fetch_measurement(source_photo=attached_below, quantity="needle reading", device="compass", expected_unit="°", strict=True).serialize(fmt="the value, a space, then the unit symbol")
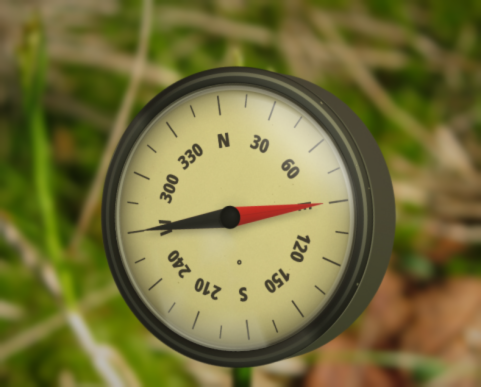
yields 90 °
